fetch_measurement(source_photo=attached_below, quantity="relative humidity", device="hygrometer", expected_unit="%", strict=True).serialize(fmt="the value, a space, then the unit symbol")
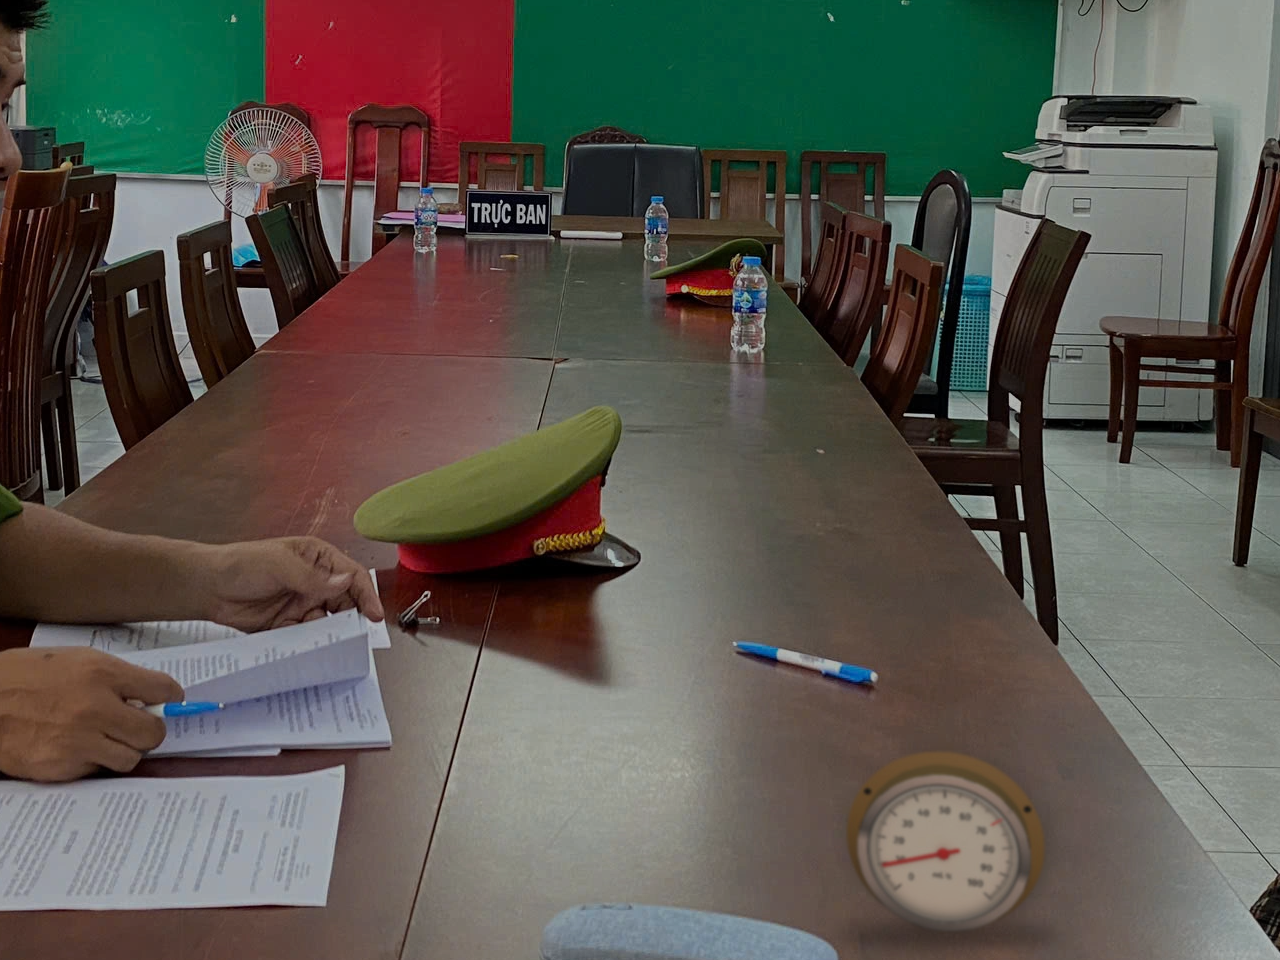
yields 10 %
